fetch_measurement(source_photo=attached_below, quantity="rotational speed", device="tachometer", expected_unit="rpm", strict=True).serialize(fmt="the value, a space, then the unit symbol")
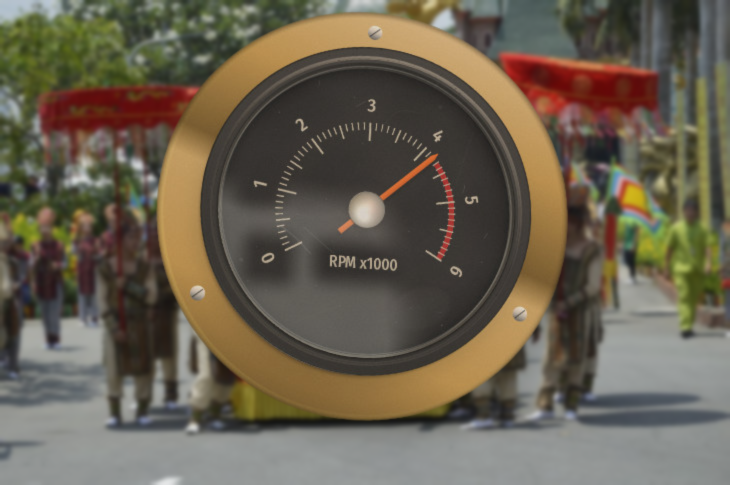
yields 4200 rpm
